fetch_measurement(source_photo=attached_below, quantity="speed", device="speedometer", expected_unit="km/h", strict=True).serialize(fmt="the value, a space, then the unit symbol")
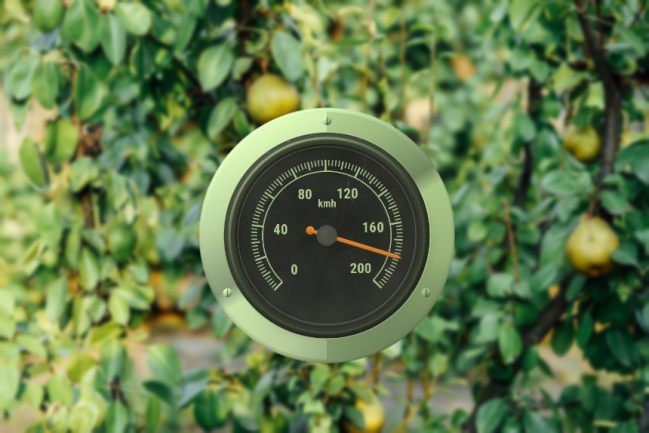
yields 180 km/h
